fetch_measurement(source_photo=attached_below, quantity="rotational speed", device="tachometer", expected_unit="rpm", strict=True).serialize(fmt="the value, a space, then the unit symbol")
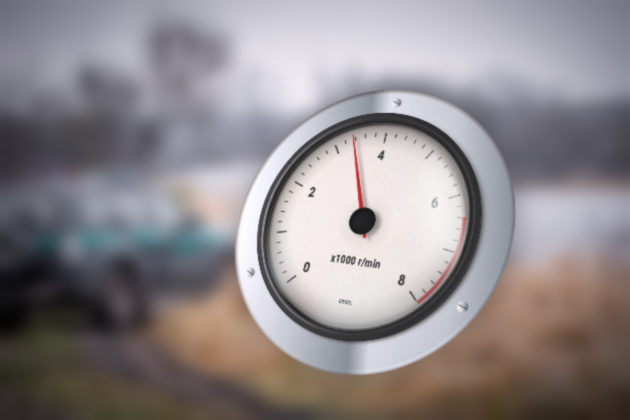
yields 3400 rpm
